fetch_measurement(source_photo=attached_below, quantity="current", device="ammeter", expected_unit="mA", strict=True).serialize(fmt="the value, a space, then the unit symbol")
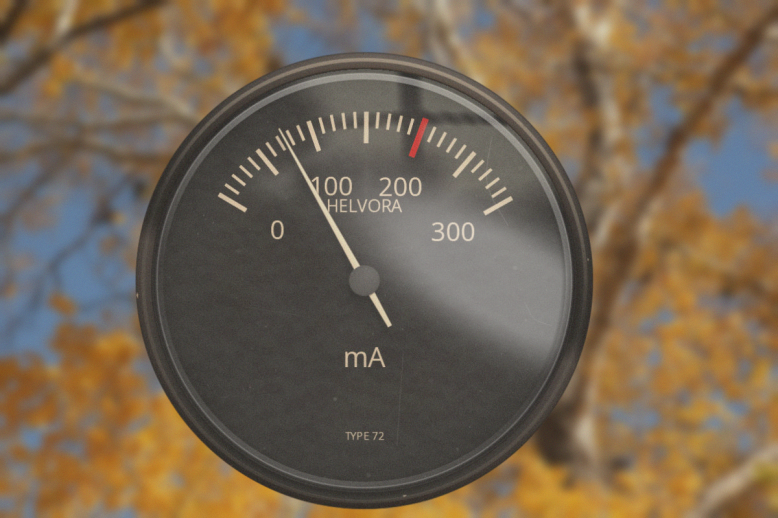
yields 75 mA
